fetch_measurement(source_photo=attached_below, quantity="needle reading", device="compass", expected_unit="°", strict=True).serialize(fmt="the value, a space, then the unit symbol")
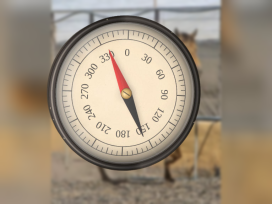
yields 335 °
